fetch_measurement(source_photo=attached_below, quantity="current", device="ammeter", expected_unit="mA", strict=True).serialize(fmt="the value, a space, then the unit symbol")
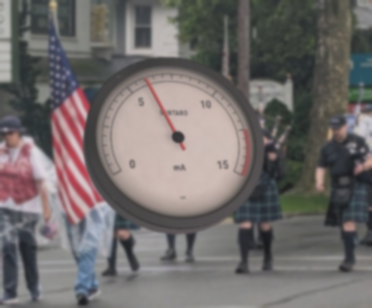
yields 6 mA
